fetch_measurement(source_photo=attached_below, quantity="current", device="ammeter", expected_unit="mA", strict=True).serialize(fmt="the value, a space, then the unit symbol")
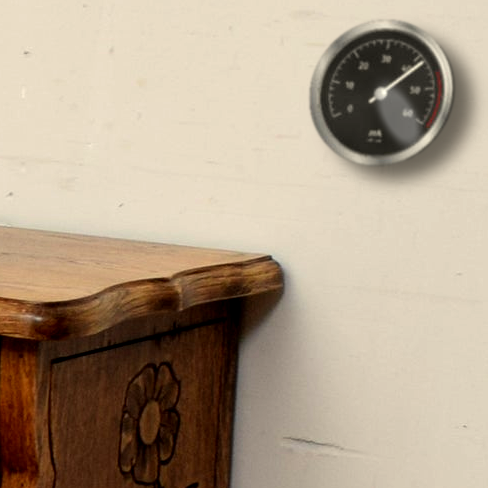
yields 42 mA
